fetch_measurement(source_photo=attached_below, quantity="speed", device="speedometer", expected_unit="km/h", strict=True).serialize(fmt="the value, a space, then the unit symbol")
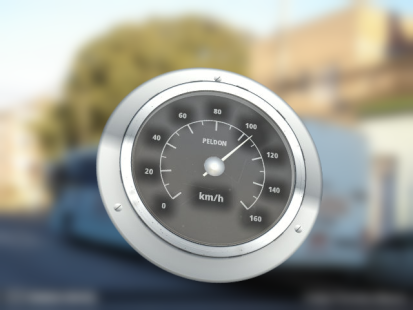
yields 105 km/h
